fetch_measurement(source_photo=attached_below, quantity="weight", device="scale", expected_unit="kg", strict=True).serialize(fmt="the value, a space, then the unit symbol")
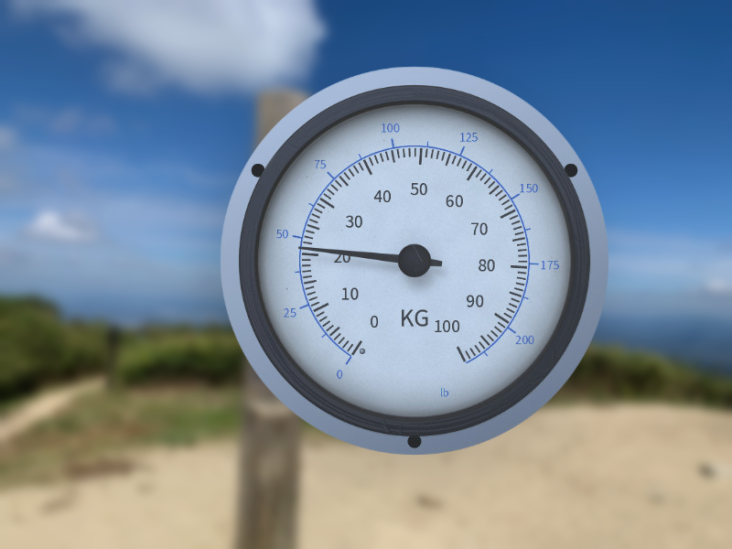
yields 21 kg
